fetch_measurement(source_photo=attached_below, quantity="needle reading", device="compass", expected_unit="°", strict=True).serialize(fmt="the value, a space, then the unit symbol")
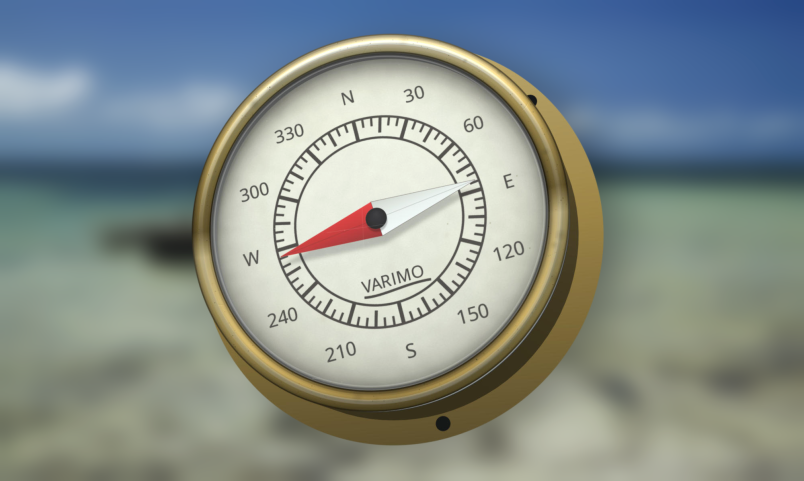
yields 265 °
